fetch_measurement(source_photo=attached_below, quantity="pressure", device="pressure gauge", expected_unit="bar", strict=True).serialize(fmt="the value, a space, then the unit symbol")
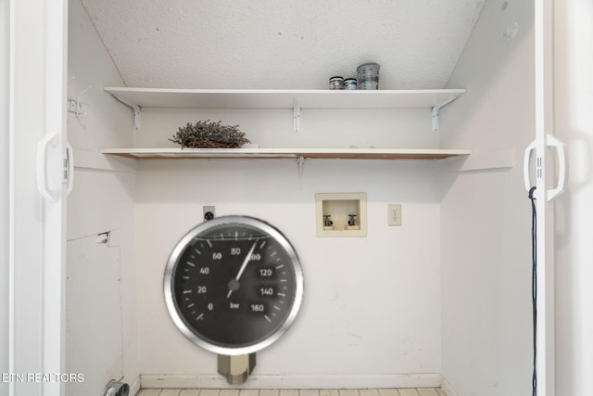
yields 95 bar
